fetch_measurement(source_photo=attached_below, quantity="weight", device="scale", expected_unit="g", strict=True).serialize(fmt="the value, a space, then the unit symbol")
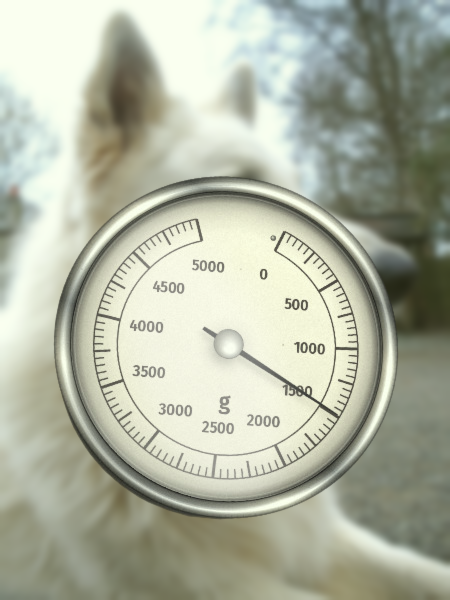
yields 1500 g
